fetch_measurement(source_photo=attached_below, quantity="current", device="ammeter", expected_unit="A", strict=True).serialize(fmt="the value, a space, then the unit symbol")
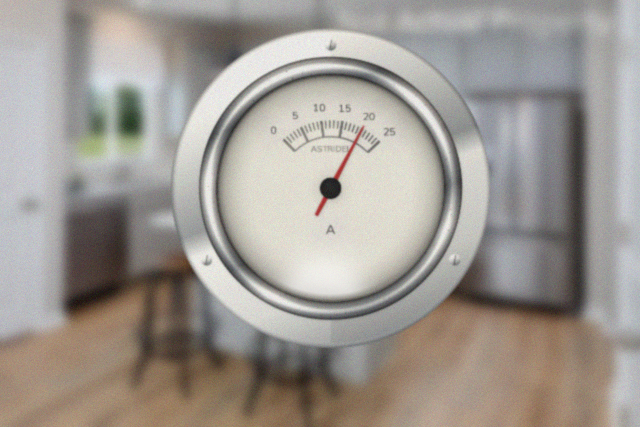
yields 20 A
